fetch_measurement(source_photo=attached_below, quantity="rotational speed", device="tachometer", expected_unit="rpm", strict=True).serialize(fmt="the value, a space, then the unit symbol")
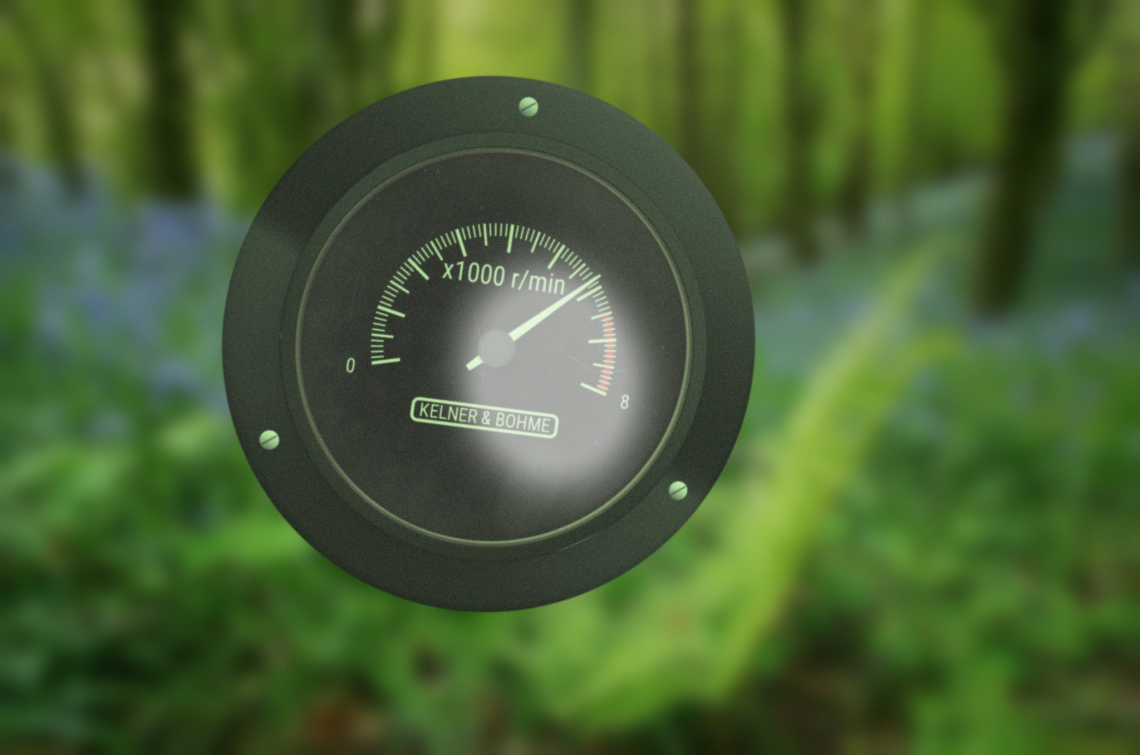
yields 5800 rpm
